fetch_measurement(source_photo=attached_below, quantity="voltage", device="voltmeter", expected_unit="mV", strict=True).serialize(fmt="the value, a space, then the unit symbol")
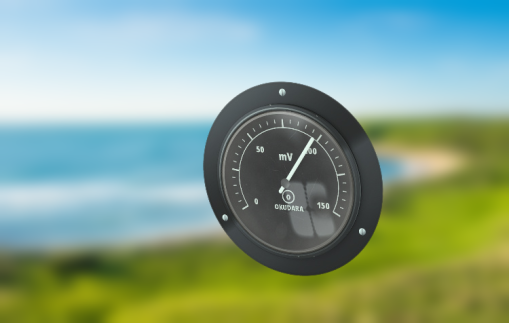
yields 97.5 mV
